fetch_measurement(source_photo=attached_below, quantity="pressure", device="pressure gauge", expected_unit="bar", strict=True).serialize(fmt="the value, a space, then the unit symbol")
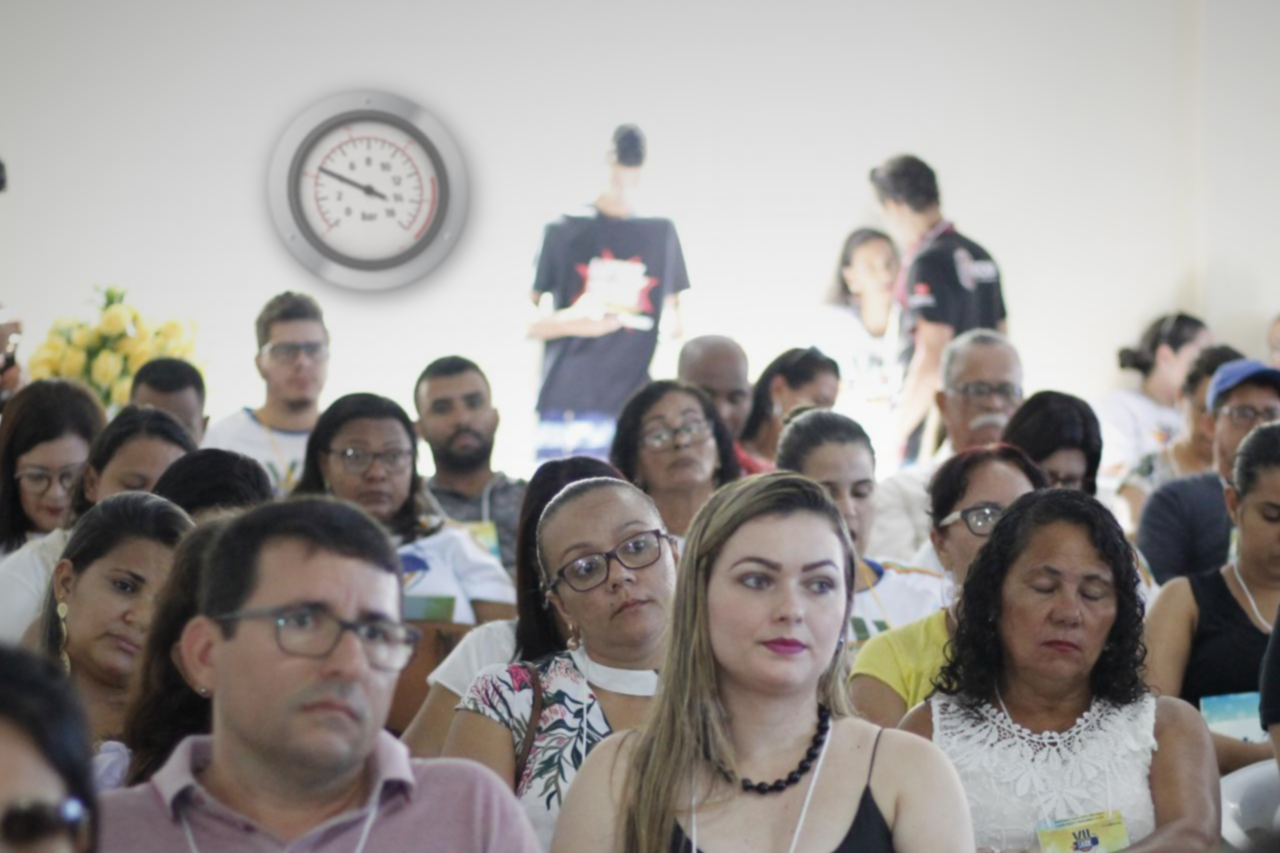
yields 4 bar
